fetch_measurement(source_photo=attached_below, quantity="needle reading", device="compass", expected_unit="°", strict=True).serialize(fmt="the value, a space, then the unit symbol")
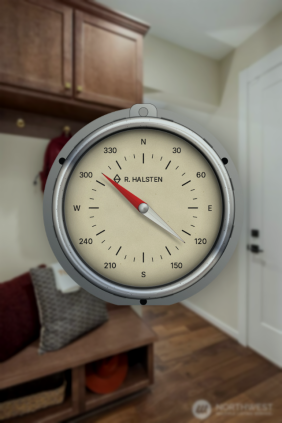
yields 310 °
